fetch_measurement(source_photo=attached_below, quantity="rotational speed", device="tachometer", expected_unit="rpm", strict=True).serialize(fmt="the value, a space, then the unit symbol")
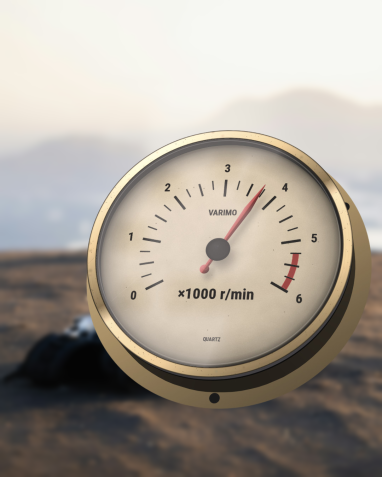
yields 3750 rpm
